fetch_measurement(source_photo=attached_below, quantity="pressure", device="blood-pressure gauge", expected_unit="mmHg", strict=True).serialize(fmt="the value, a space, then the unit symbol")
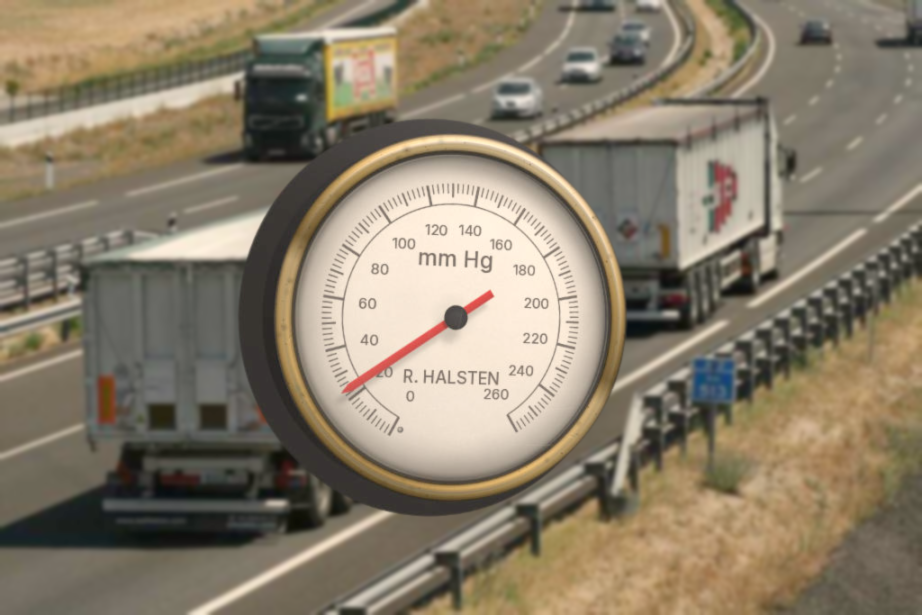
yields 24 mmHg
